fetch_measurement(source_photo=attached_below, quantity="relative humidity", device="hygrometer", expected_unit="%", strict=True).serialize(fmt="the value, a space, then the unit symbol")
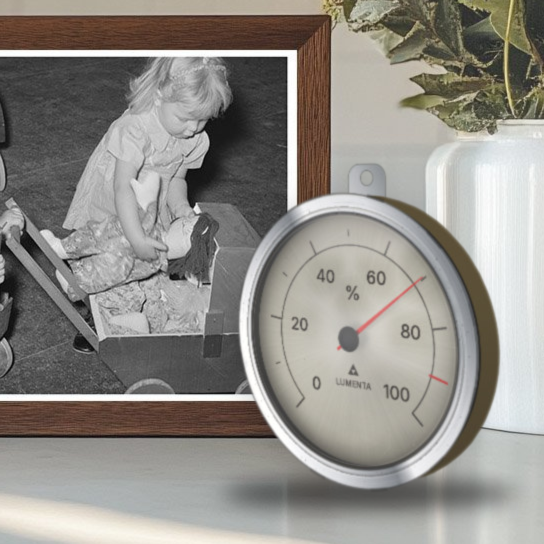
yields 70 %
